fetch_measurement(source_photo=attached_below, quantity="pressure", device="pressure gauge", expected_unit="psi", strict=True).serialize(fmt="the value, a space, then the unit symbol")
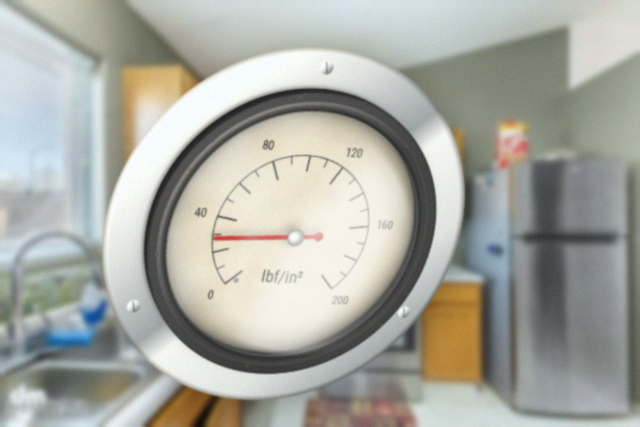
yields 30 psi
